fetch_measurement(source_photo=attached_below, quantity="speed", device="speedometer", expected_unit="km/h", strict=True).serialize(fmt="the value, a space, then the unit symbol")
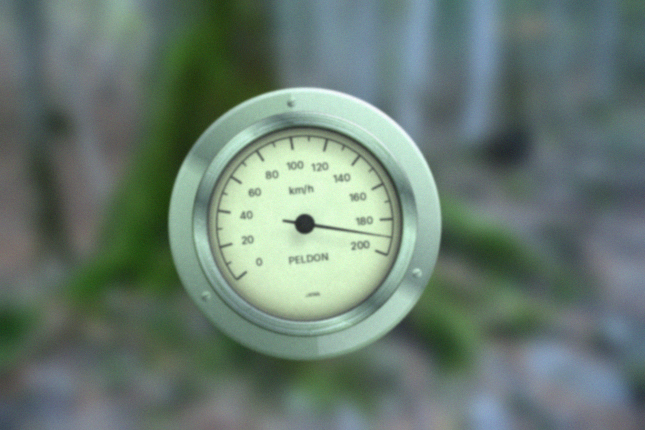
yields 190 km/h
